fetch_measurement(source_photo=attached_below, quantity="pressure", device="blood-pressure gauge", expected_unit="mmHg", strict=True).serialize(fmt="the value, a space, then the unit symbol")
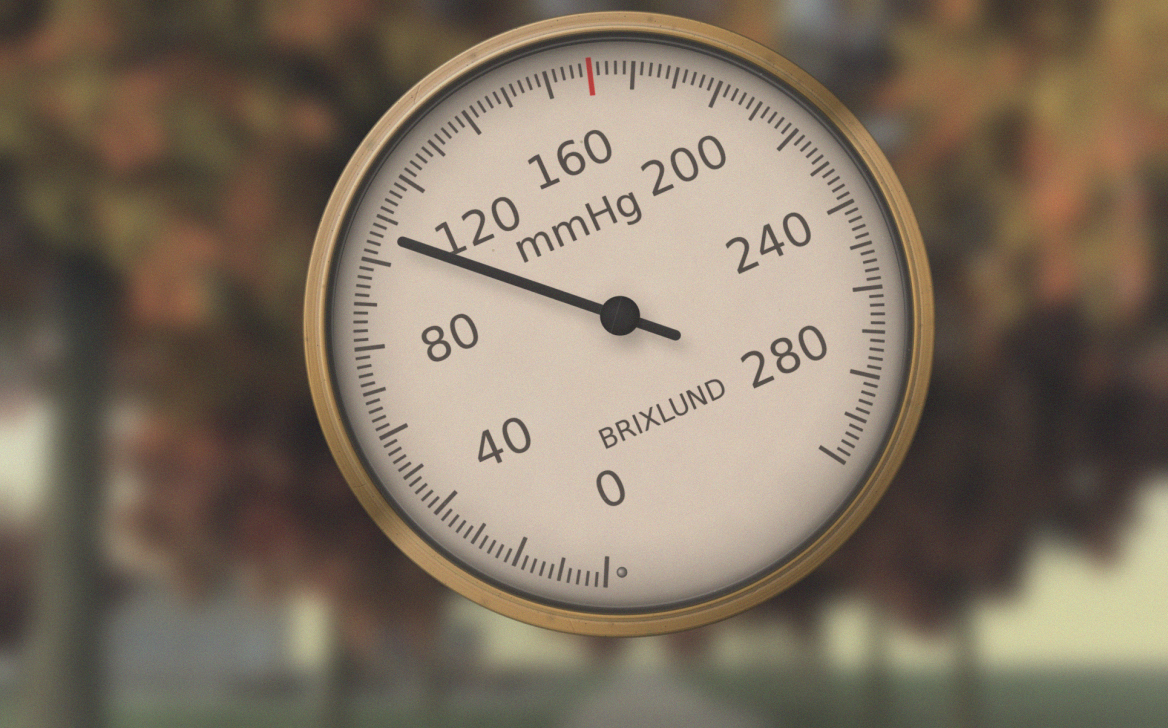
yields 106 mmHg
